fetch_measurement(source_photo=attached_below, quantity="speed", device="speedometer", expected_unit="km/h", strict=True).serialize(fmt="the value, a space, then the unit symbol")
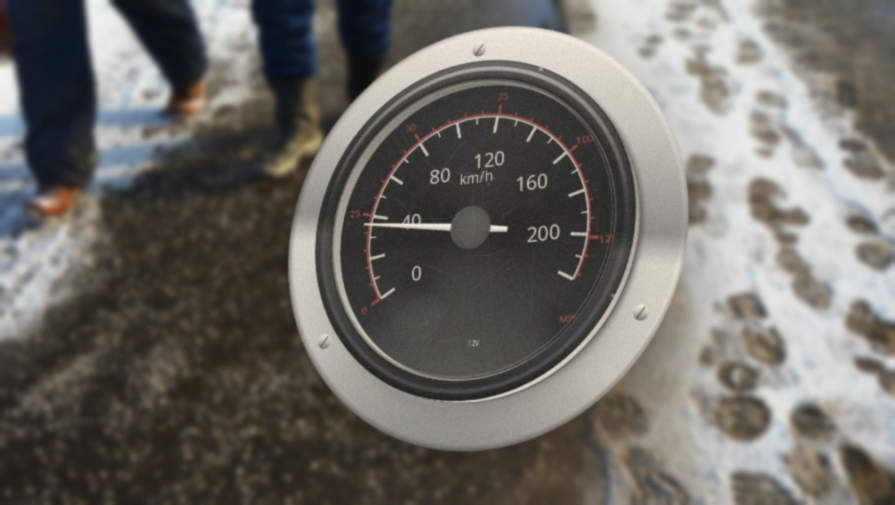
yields 35 km/h
